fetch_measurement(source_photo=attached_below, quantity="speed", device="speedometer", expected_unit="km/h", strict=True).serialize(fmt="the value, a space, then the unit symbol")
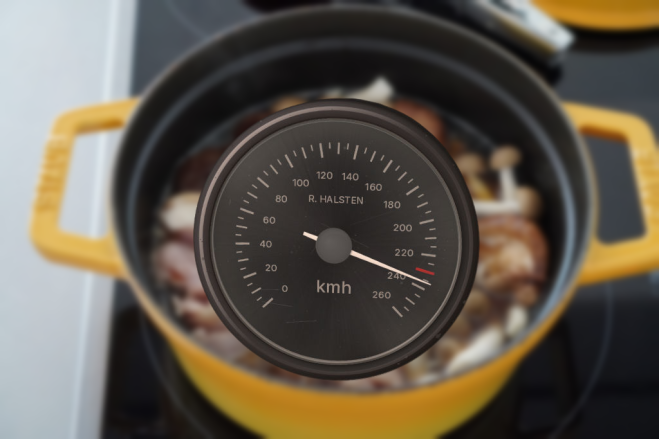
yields 235 km/h
